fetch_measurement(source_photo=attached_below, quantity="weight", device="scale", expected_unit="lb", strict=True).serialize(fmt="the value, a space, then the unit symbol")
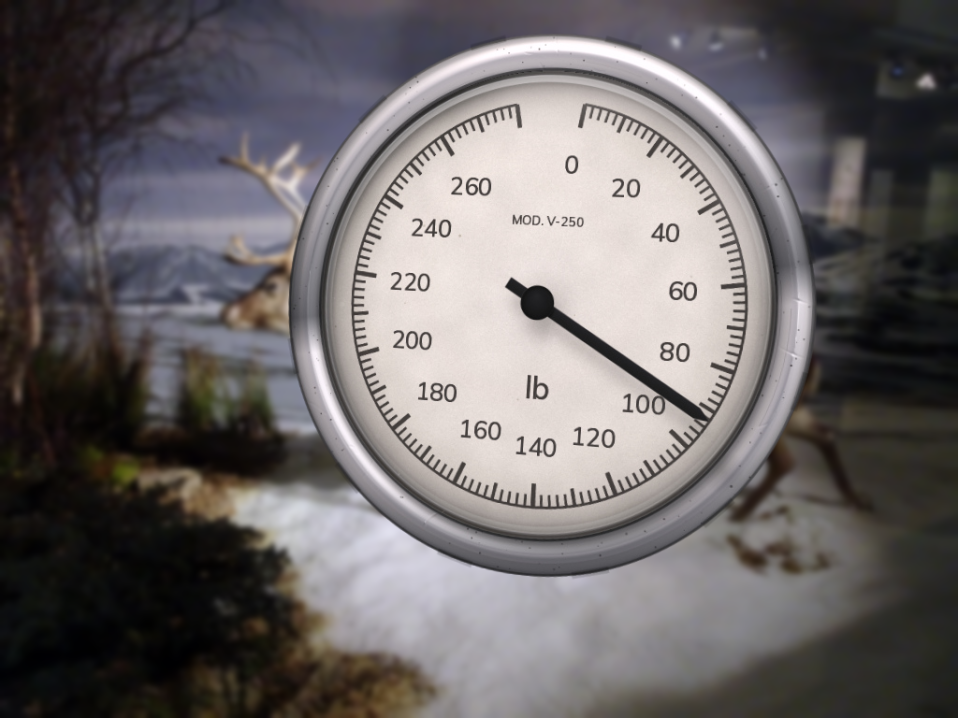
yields 92 lb
